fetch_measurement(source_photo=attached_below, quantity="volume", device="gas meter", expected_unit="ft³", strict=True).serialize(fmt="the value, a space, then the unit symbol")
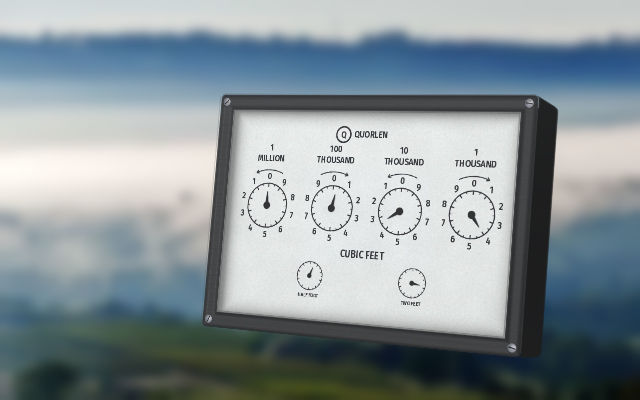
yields 3400 ft³
